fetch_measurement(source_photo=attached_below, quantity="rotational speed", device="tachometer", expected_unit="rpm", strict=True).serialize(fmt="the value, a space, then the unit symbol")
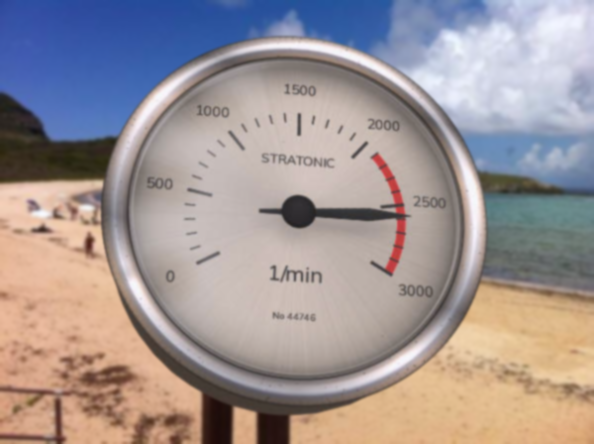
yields 2600 rpm
